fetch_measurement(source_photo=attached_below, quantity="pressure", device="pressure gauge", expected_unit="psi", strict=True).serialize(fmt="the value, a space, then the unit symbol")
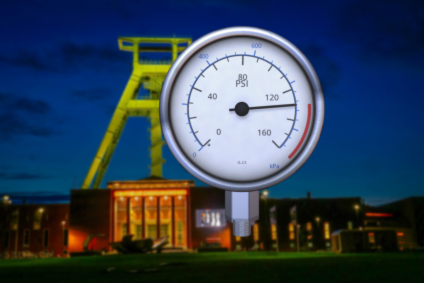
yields 130 psi
